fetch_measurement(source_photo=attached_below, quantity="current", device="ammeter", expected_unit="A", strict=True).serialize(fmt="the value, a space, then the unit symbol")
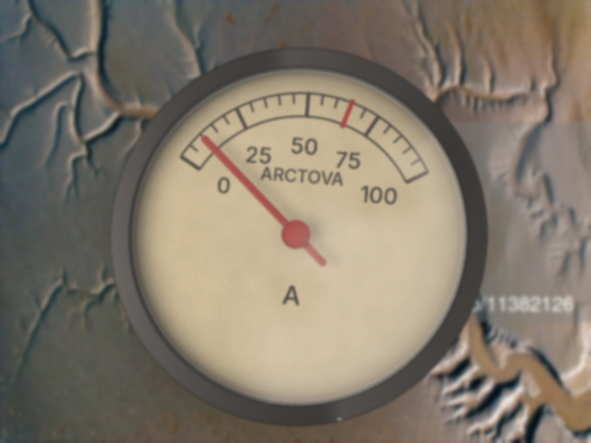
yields 10 A
